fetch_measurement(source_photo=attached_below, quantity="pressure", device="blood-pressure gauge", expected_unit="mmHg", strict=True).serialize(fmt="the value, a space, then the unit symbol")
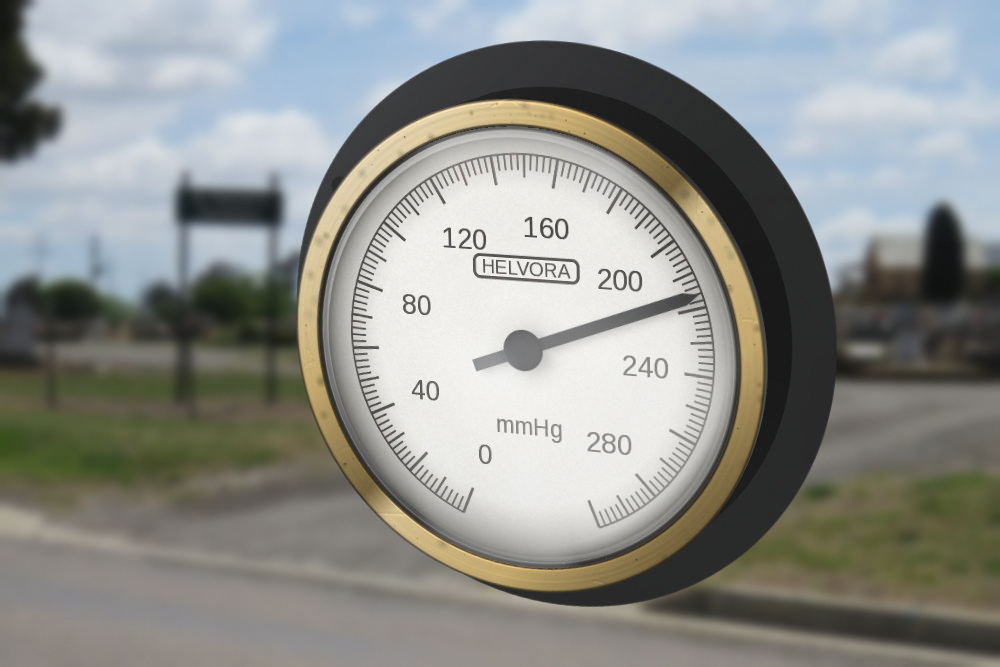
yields 216 mmHg
